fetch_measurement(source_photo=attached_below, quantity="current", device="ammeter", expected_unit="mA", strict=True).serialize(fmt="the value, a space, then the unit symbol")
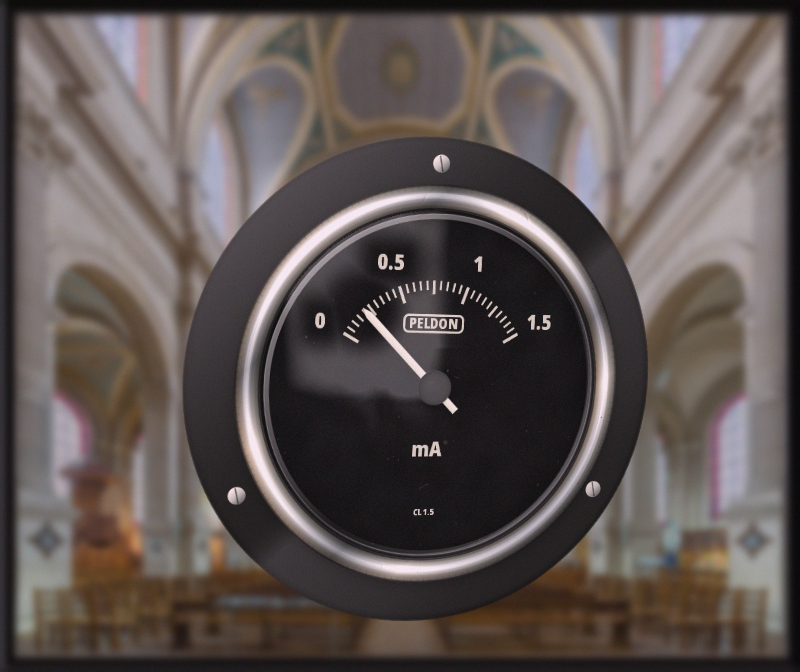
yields 0.2 mA
